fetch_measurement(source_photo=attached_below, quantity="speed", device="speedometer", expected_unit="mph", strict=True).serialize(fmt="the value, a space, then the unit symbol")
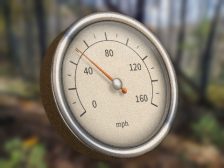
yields 50 mph
